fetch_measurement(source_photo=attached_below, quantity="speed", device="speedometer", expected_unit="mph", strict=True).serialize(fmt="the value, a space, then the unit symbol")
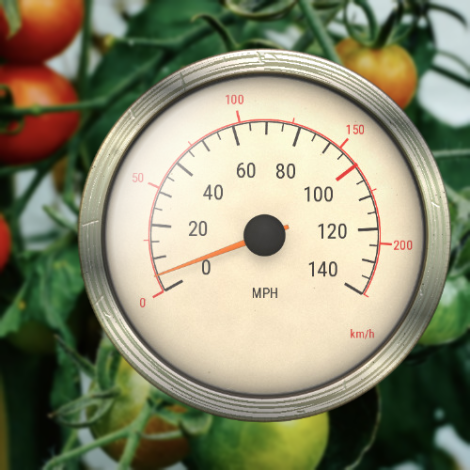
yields 5 mph
